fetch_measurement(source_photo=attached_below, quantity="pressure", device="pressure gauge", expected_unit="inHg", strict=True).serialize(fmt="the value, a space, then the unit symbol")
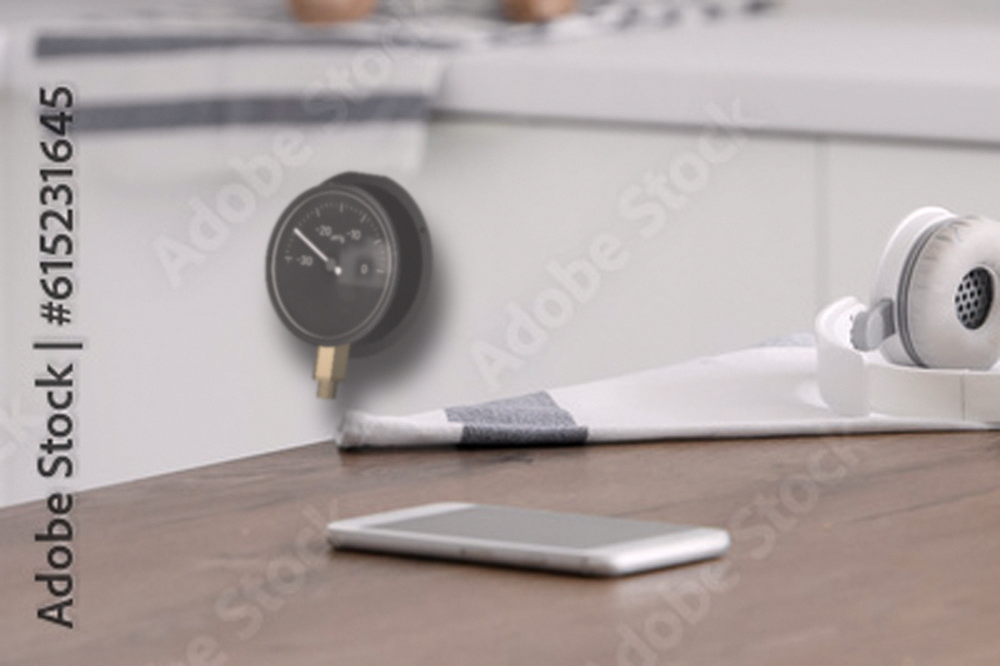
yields -25 inHg
